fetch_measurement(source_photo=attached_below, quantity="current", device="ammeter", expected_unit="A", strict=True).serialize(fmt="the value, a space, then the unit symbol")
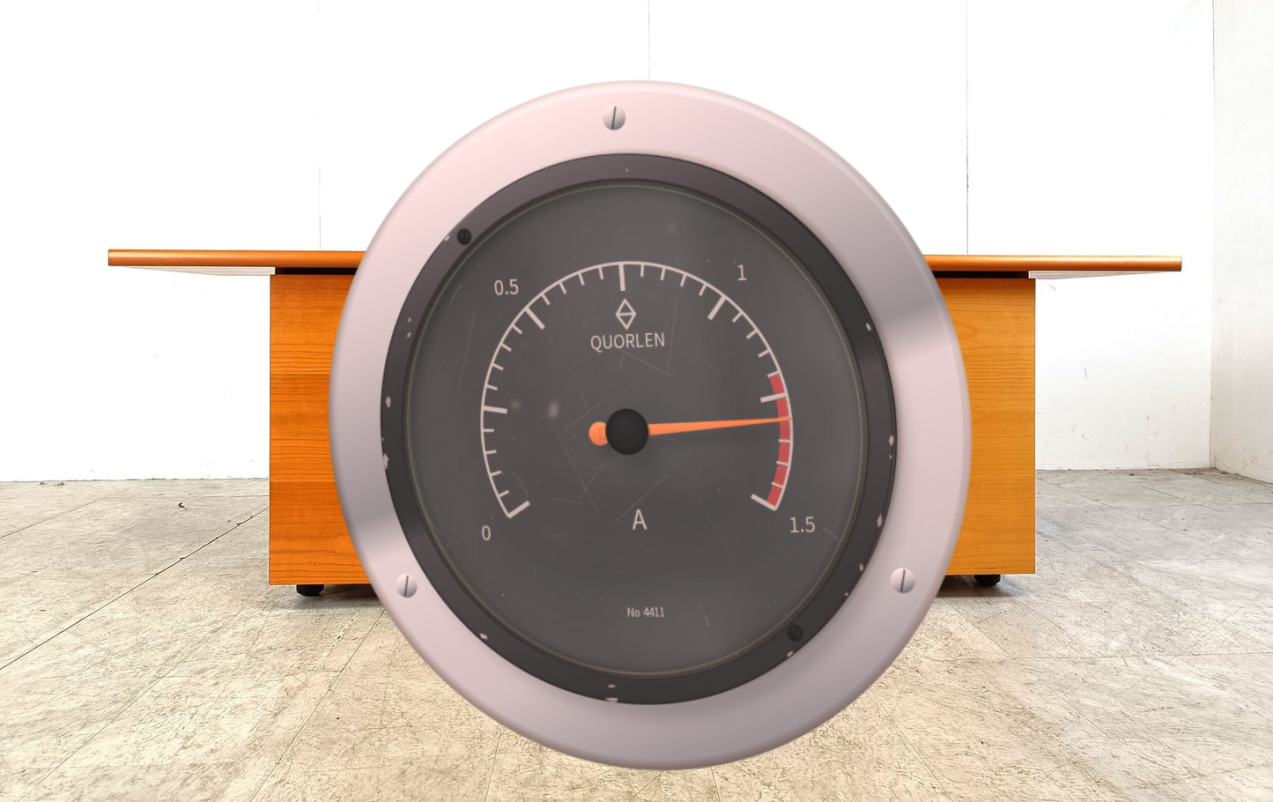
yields 1.3 A
